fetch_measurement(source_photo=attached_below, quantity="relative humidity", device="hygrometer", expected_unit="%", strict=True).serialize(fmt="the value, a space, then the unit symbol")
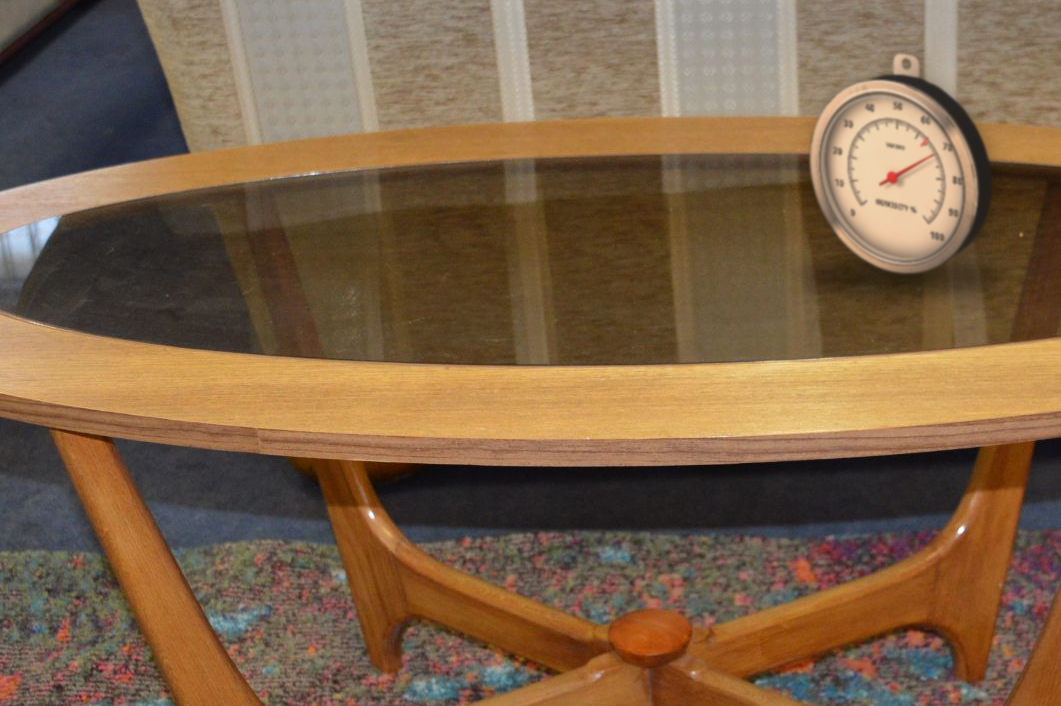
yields 70 %
